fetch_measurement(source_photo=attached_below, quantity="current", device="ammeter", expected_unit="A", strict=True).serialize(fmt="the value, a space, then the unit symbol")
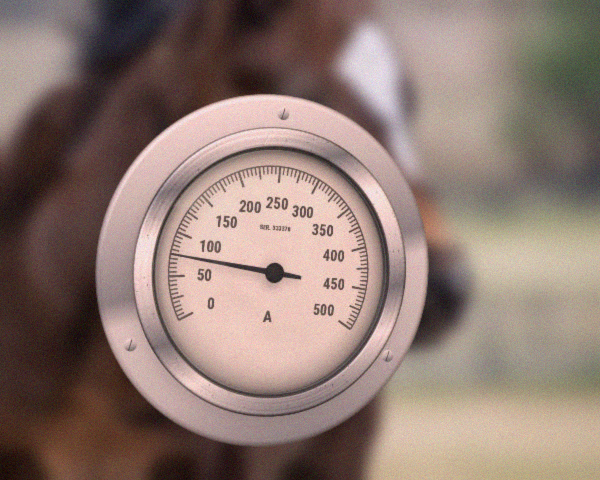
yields 75 A
